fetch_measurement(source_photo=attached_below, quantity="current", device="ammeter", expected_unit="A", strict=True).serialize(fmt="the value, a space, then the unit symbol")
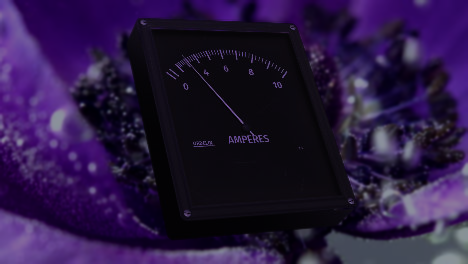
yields 3 A
